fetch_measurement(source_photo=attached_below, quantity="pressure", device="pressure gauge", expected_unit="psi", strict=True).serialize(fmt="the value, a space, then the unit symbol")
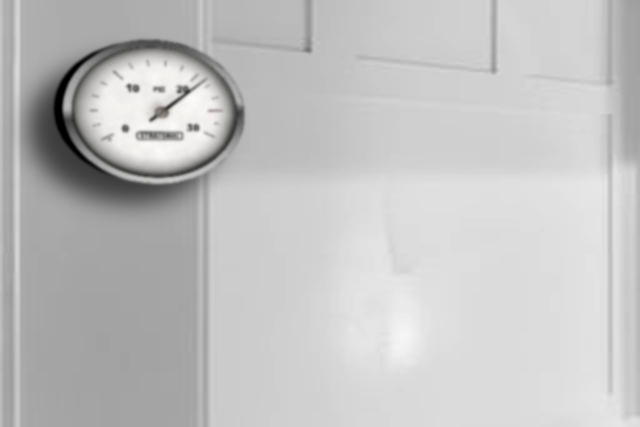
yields 21 psi
